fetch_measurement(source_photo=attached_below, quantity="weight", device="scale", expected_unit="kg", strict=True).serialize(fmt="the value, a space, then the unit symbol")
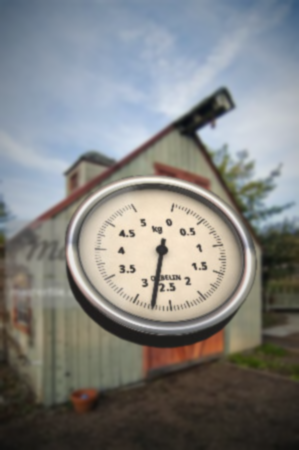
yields 2.75 kg
